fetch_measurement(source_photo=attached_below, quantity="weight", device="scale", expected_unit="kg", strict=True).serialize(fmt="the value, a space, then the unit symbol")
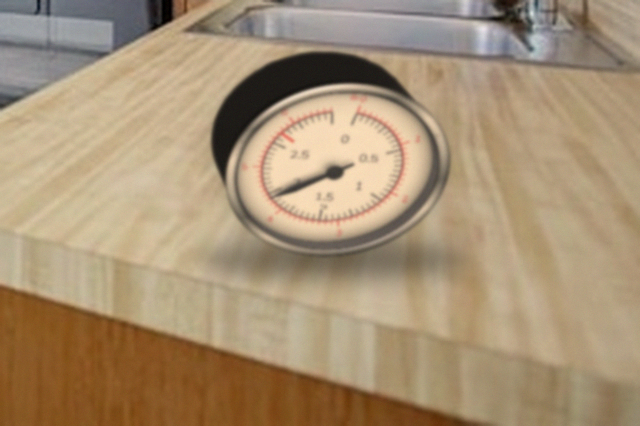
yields 2 kg
